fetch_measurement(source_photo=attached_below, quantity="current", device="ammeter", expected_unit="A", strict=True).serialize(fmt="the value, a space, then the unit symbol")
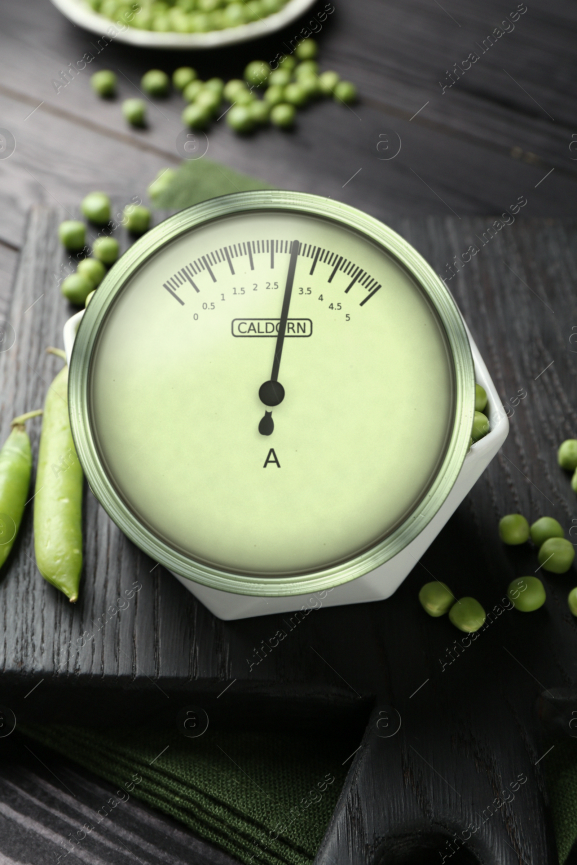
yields 3 A
